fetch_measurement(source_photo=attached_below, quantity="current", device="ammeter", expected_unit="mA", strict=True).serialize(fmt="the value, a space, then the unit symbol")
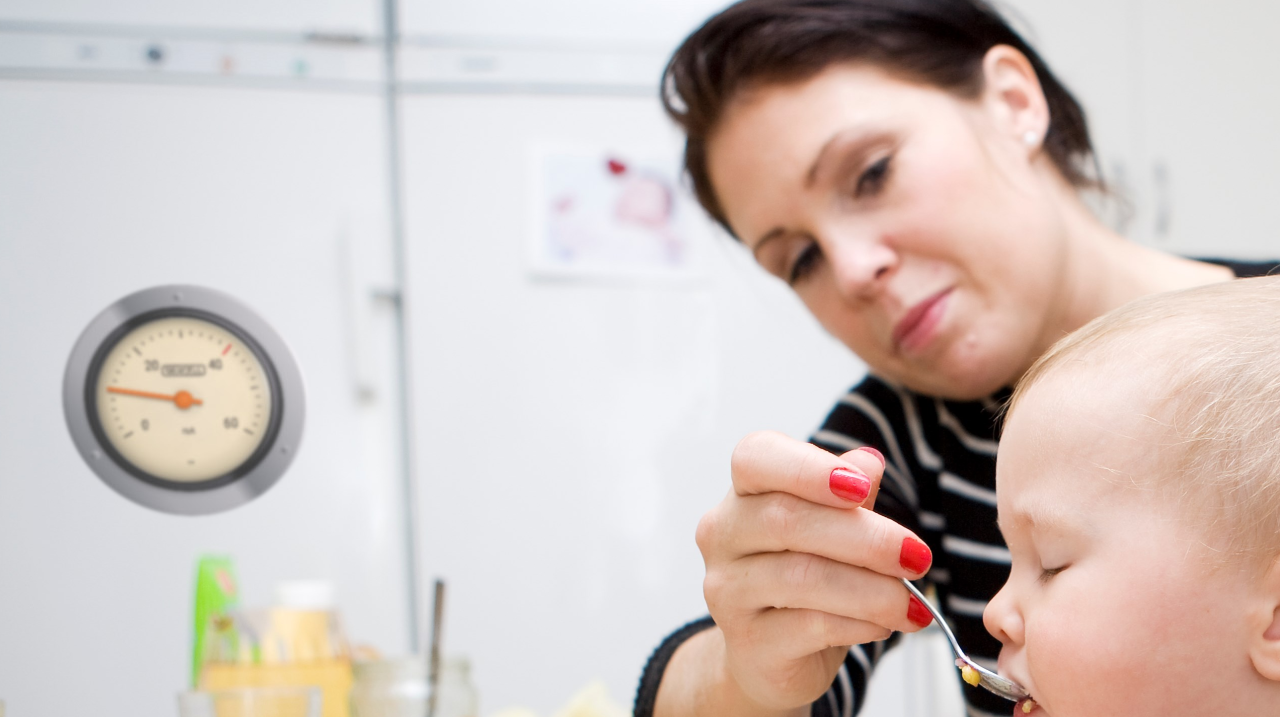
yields 10 mA
